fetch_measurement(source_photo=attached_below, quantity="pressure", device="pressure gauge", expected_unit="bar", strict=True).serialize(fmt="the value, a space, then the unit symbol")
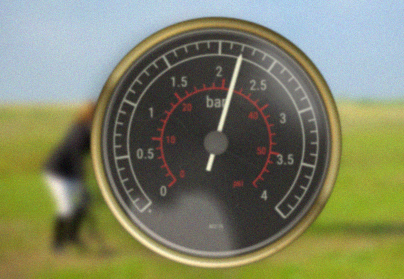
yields 2.2 bar
